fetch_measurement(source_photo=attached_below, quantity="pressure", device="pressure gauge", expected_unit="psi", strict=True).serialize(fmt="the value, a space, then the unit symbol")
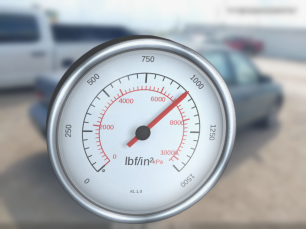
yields 1000 psi
